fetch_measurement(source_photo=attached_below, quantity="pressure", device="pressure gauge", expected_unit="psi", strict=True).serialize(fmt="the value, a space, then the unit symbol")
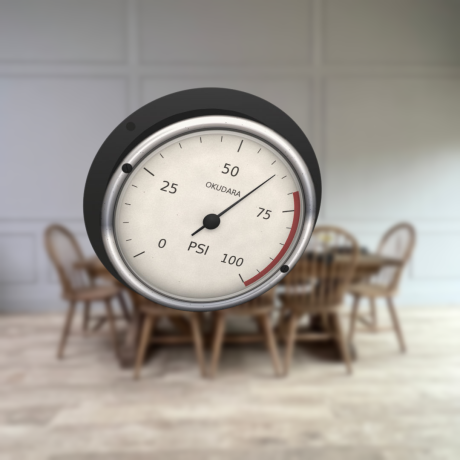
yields 62.5 psi
